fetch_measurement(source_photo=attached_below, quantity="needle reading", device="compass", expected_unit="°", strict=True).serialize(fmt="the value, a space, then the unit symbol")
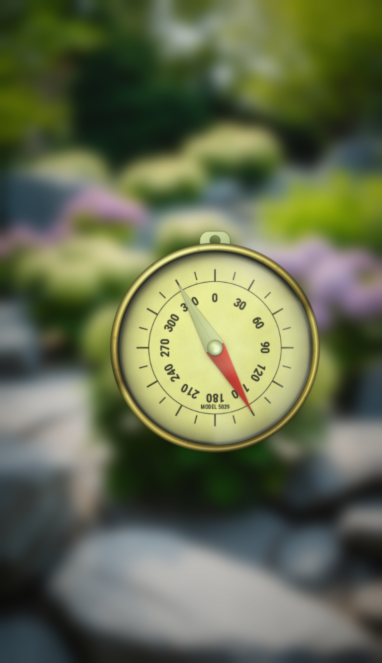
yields 150 °
